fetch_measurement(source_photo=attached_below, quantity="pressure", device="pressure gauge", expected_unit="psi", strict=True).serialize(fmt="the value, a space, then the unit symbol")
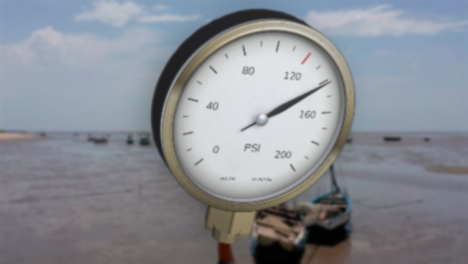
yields 140 psi
